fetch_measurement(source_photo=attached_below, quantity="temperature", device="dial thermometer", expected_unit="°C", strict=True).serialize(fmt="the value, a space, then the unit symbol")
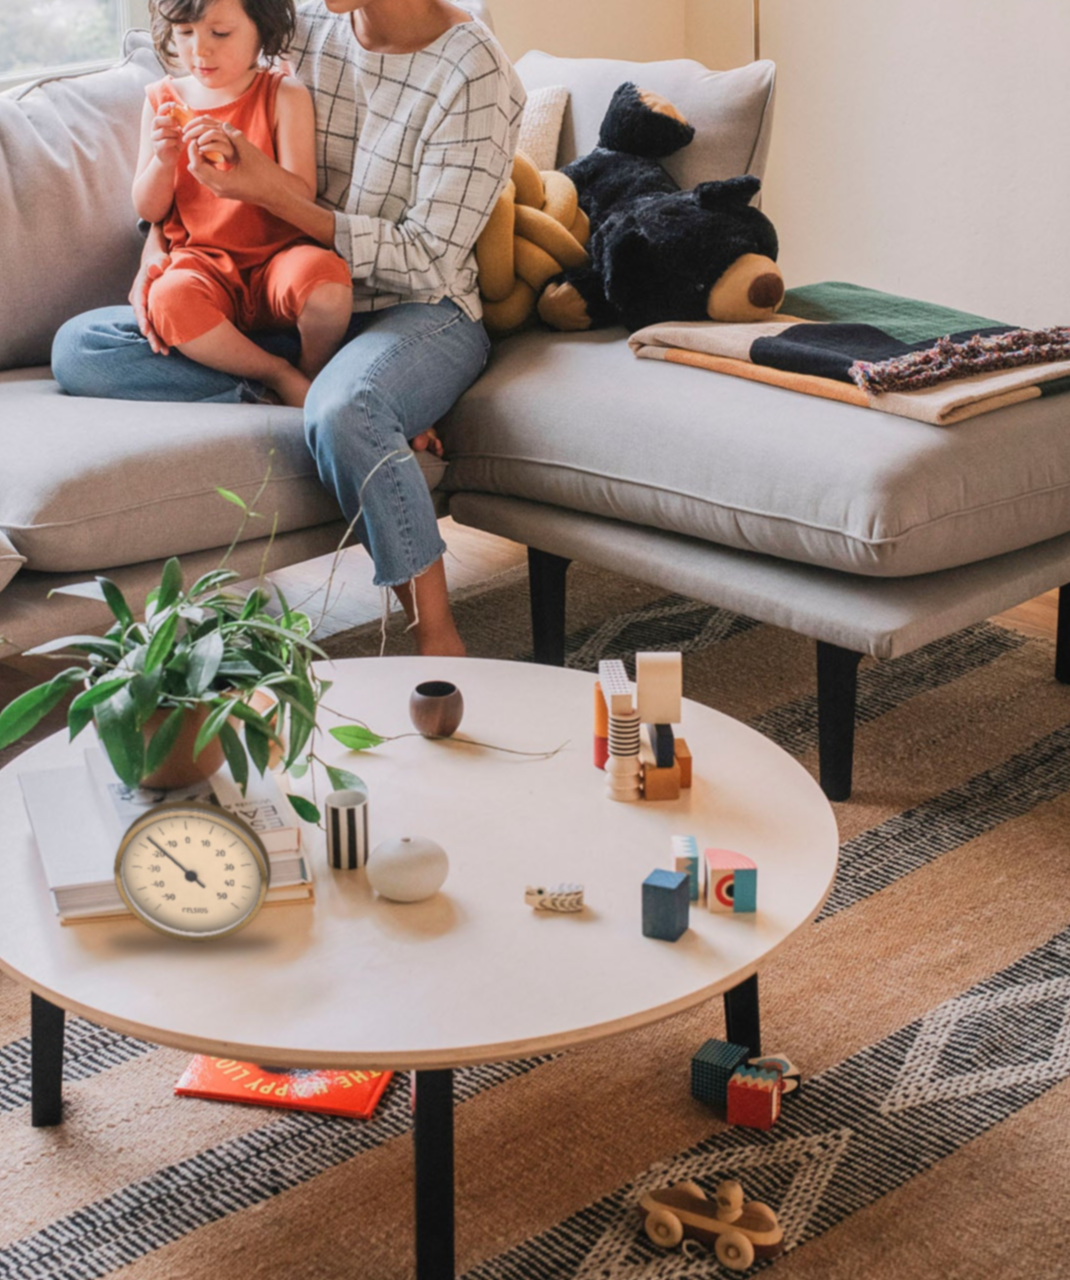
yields -15 °C
